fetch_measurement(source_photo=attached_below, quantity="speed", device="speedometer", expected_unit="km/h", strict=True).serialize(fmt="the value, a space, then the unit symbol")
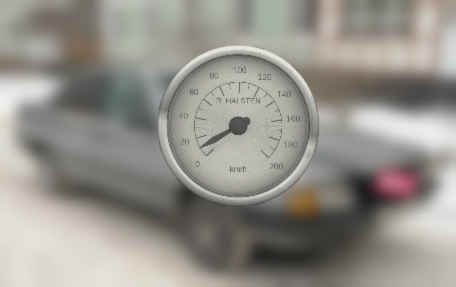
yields 10 km/h
